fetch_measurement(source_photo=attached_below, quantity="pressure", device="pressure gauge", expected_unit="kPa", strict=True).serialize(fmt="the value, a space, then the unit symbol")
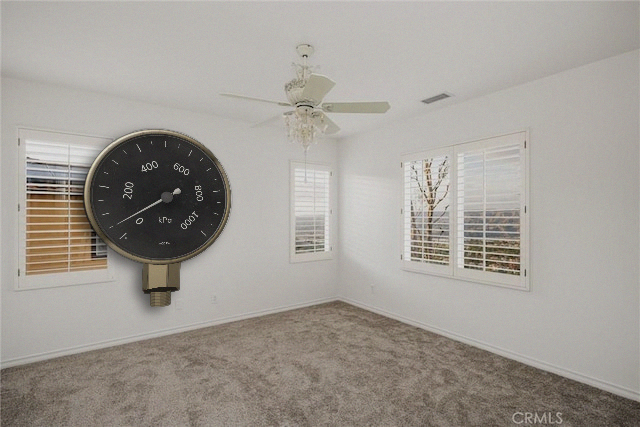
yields 50 kPa
